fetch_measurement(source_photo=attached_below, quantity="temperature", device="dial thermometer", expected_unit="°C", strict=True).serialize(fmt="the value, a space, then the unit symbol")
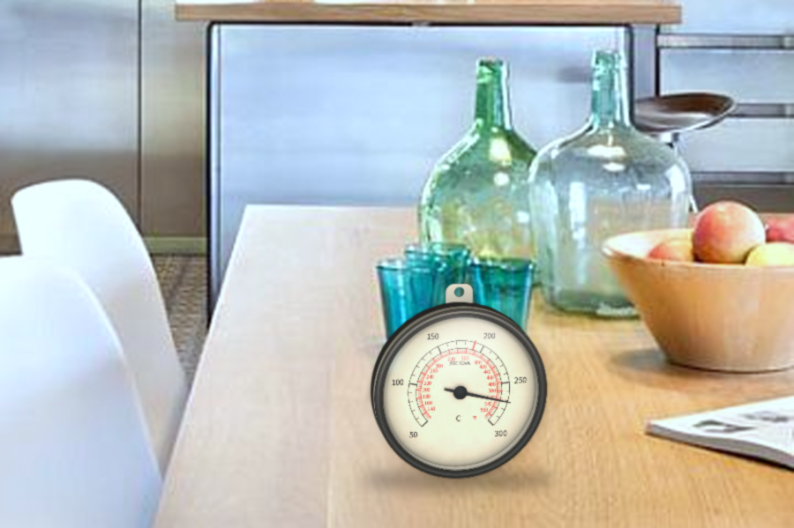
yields 270 °C
